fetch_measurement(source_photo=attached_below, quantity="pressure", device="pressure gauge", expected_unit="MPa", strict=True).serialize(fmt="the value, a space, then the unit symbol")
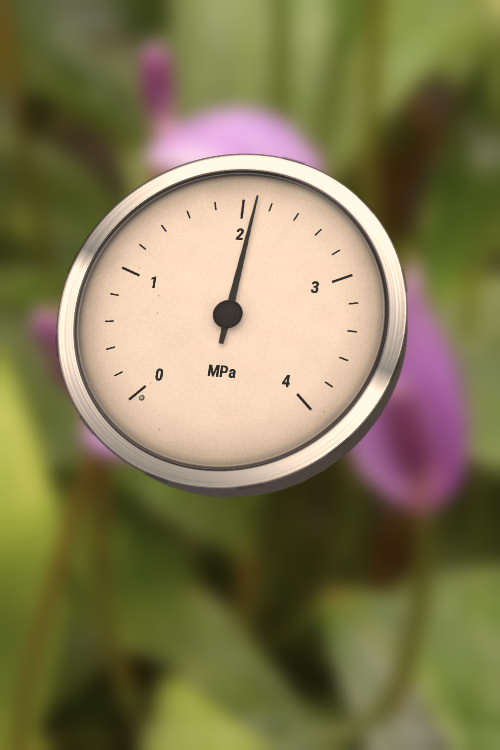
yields 2.1 MPa
